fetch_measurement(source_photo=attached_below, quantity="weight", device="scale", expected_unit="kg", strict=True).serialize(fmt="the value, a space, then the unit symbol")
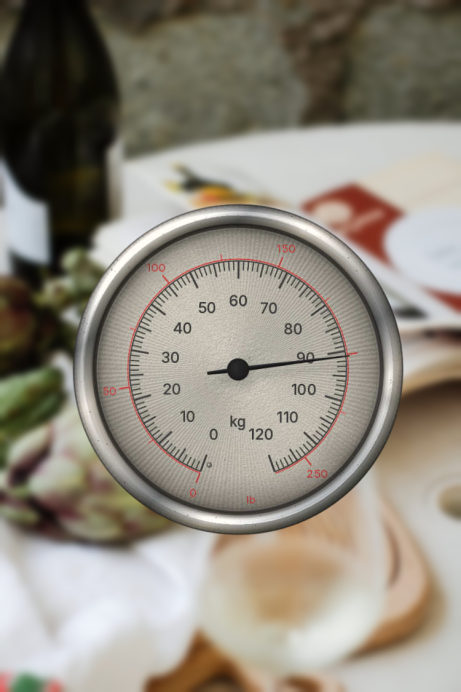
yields 91 kg
